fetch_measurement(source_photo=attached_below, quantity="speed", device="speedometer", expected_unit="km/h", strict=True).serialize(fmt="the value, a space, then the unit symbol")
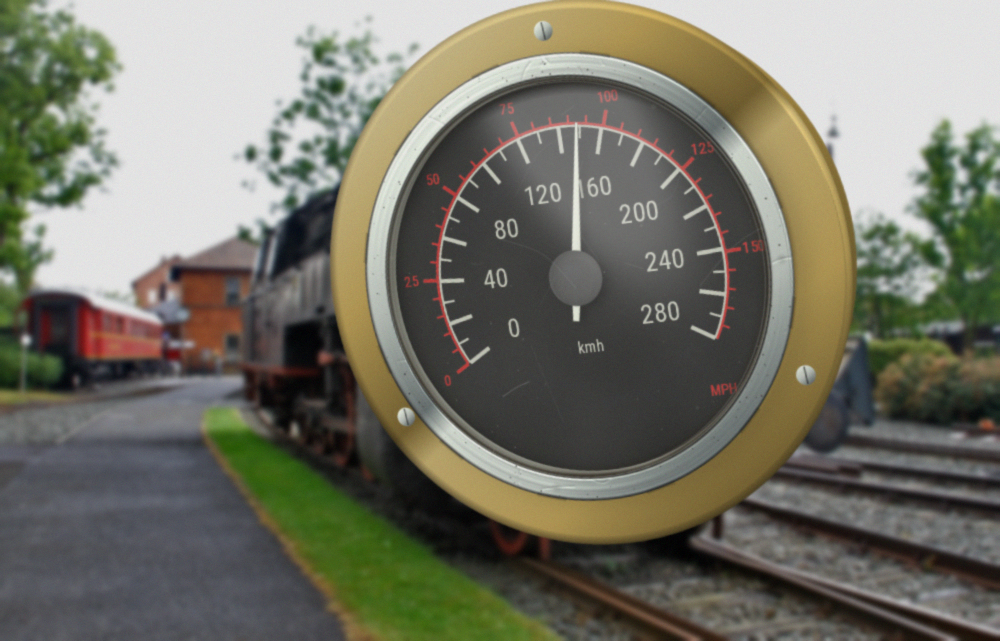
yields 150 km/h
